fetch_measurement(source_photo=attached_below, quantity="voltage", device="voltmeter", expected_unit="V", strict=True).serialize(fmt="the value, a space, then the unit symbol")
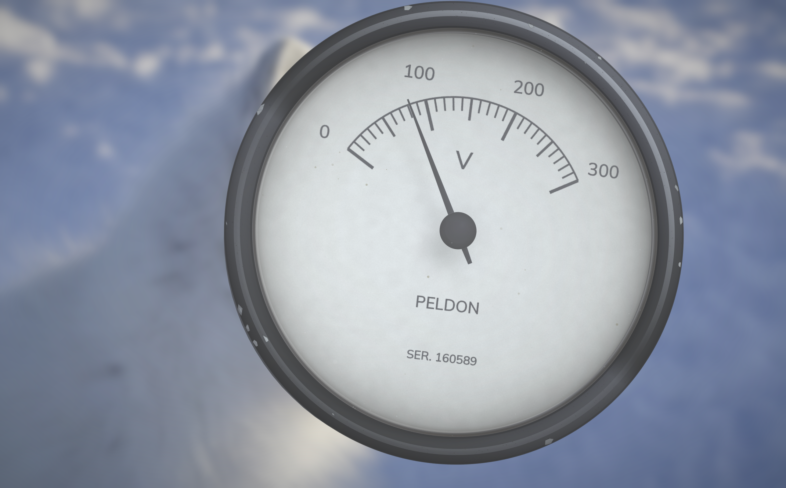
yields 80 V
